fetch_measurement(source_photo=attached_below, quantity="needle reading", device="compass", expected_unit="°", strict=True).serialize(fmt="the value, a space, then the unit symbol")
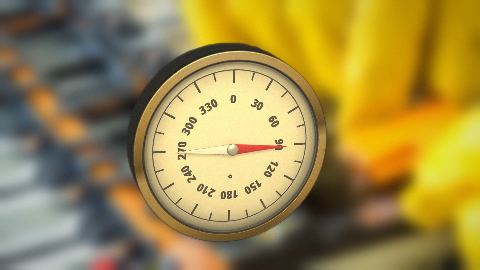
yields 90 °
